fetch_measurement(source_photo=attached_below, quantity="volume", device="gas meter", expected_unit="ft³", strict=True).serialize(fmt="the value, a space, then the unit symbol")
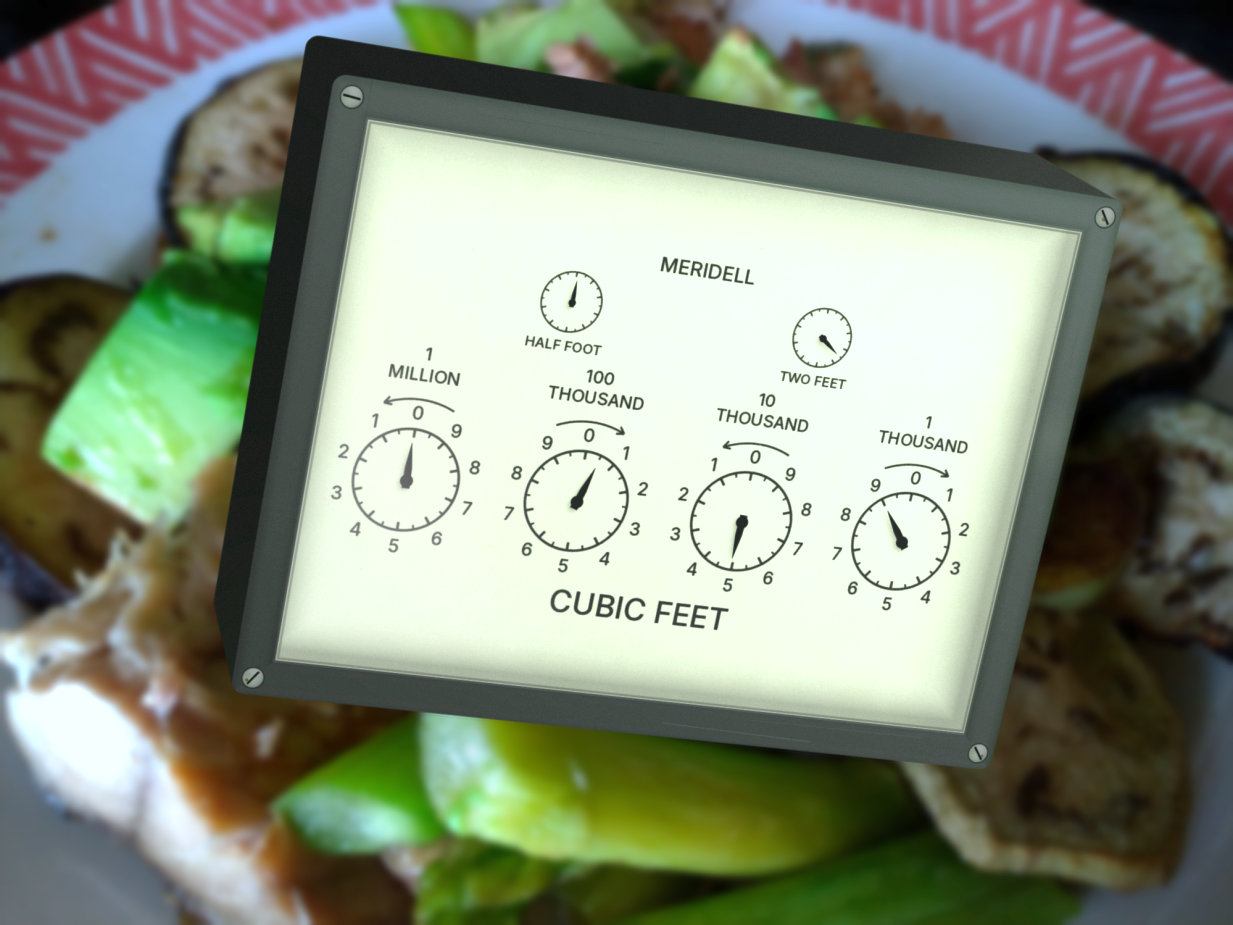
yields 4900 ft³
